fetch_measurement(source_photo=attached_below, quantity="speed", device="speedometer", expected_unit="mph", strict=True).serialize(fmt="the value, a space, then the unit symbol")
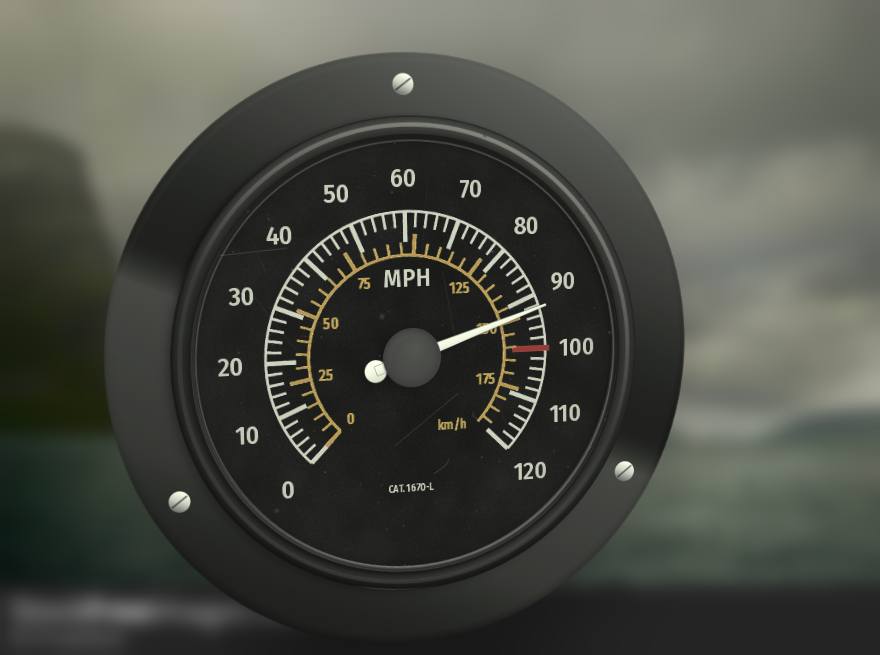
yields 92 mph
